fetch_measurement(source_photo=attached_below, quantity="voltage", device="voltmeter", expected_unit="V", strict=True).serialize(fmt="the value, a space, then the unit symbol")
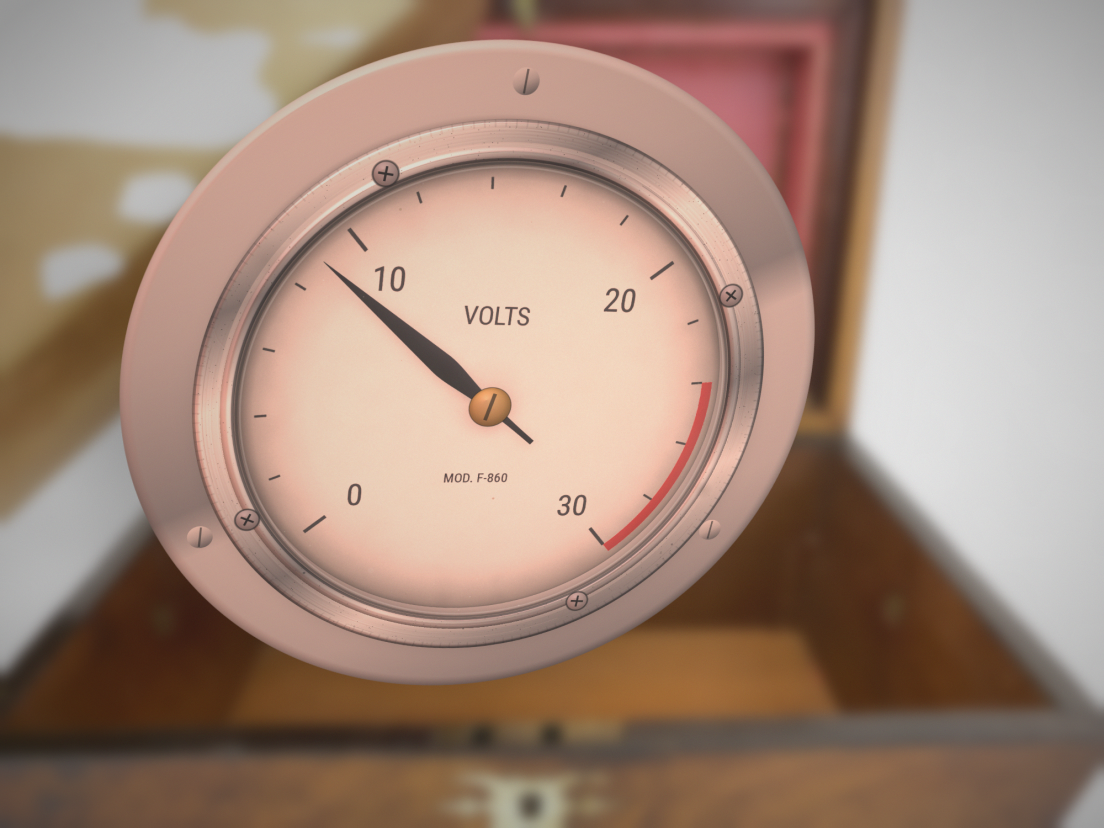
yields 9 V
